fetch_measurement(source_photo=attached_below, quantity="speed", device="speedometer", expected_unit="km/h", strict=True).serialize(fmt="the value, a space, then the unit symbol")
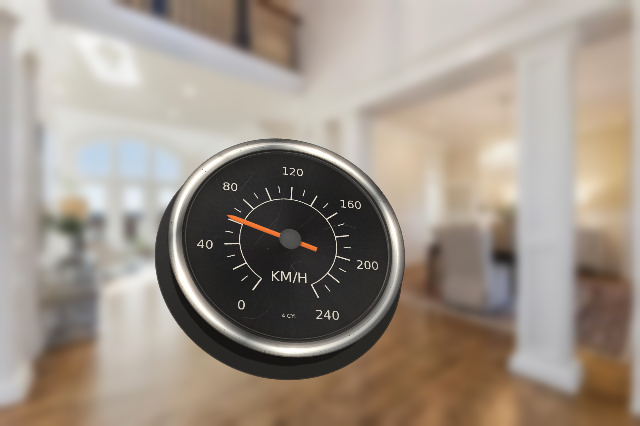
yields 60 km/h
